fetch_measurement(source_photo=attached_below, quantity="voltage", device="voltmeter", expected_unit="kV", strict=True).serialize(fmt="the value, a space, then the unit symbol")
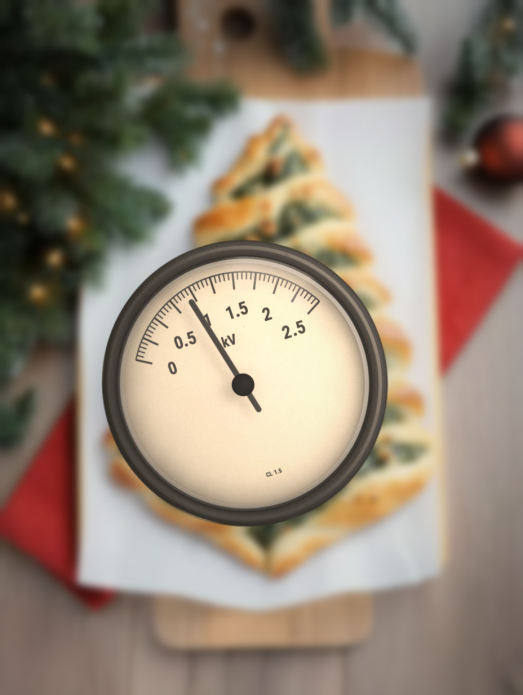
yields 0.95 kV
